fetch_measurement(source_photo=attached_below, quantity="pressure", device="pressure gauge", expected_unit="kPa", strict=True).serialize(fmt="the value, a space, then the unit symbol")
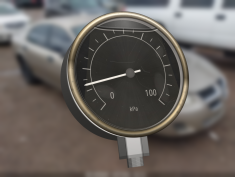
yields 12.5 kPa
